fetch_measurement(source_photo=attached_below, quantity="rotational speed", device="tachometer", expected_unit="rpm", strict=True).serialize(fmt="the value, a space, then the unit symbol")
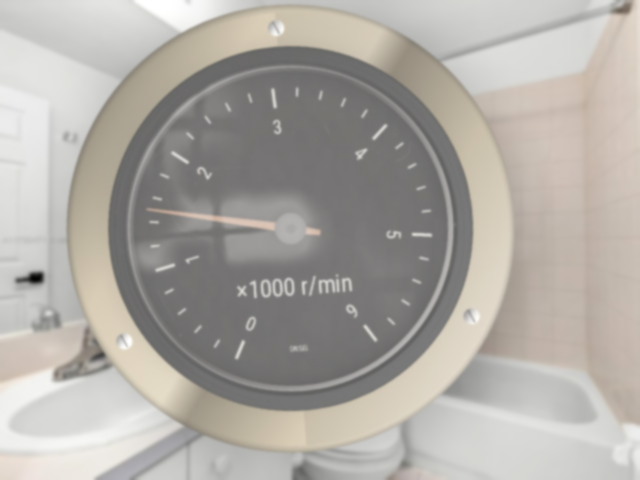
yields 1500 rpm
